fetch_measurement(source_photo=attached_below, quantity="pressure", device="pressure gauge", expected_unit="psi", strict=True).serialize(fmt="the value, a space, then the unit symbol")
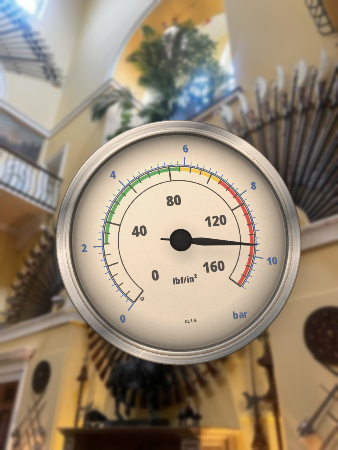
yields 140 psi
